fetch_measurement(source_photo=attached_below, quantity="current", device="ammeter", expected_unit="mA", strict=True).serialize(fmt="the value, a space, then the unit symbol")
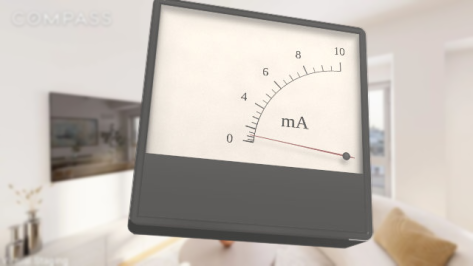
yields 1 mA
